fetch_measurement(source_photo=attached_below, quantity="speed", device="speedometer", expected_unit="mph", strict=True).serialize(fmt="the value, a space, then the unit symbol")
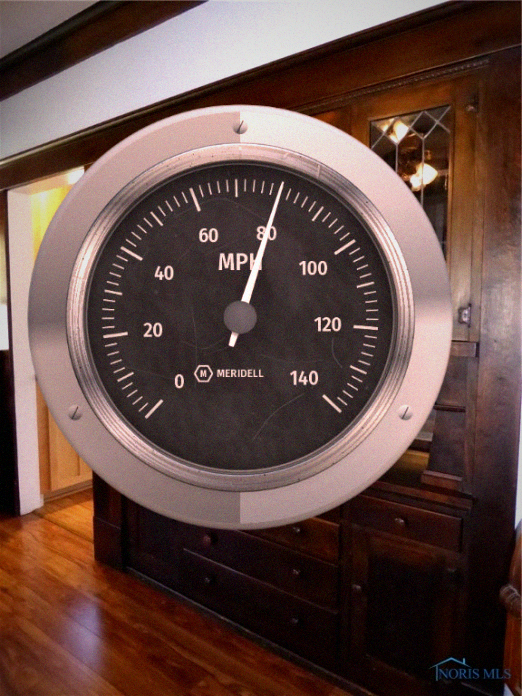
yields 80 mph
